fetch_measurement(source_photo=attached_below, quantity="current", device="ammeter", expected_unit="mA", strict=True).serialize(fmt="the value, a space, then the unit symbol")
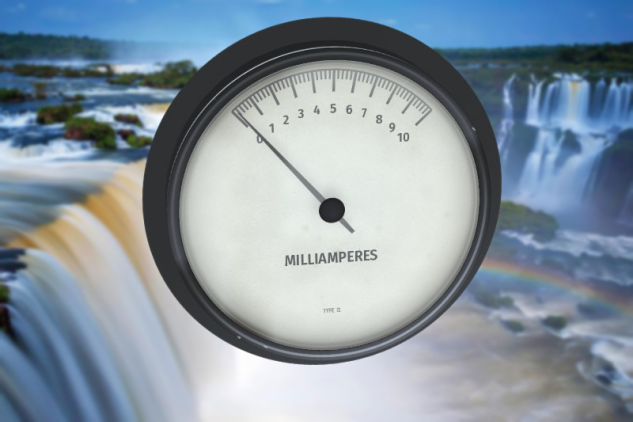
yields 0.2 mA
